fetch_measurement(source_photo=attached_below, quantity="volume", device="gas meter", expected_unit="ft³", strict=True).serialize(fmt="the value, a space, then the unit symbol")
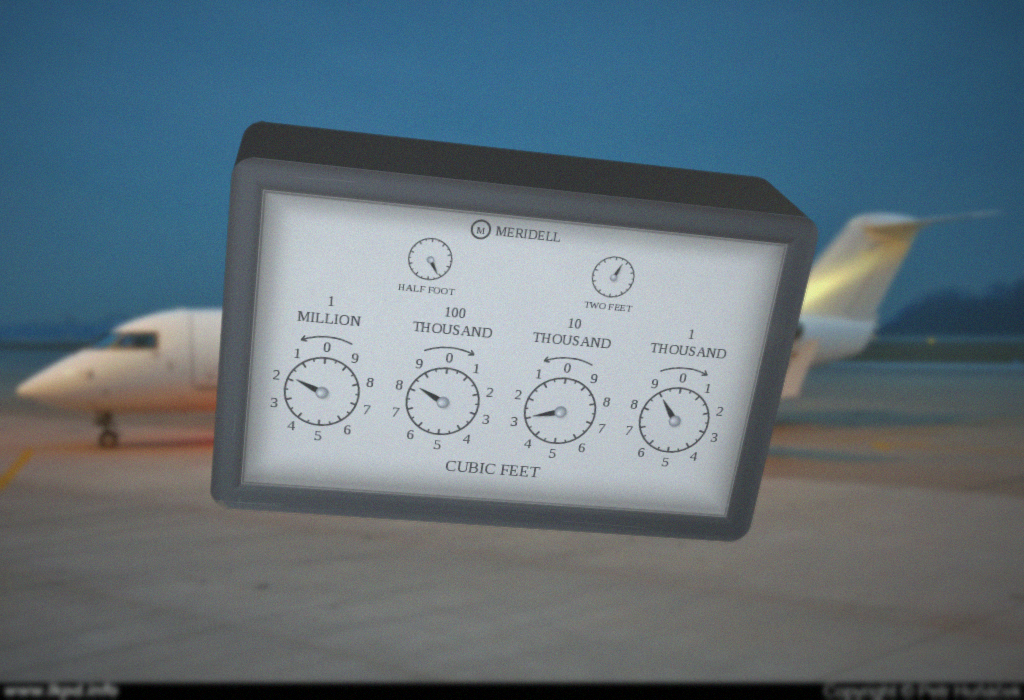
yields 182900 ft³
